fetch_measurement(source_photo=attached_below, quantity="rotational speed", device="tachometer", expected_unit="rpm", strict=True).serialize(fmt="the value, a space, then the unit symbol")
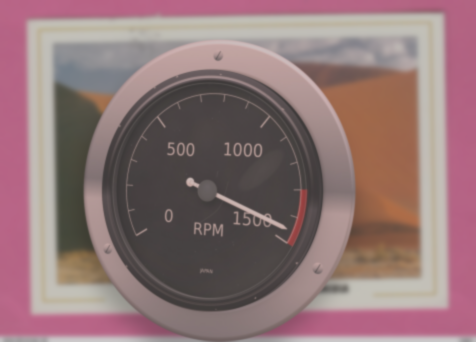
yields 1450 rpm
